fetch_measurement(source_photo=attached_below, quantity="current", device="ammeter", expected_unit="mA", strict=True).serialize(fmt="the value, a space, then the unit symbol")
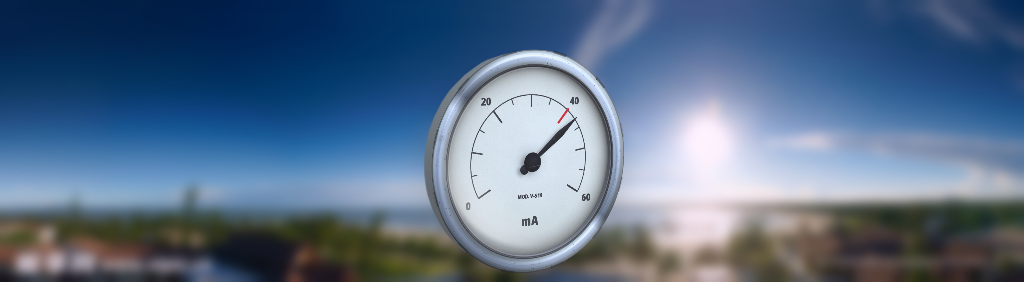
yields 42.5 mA
